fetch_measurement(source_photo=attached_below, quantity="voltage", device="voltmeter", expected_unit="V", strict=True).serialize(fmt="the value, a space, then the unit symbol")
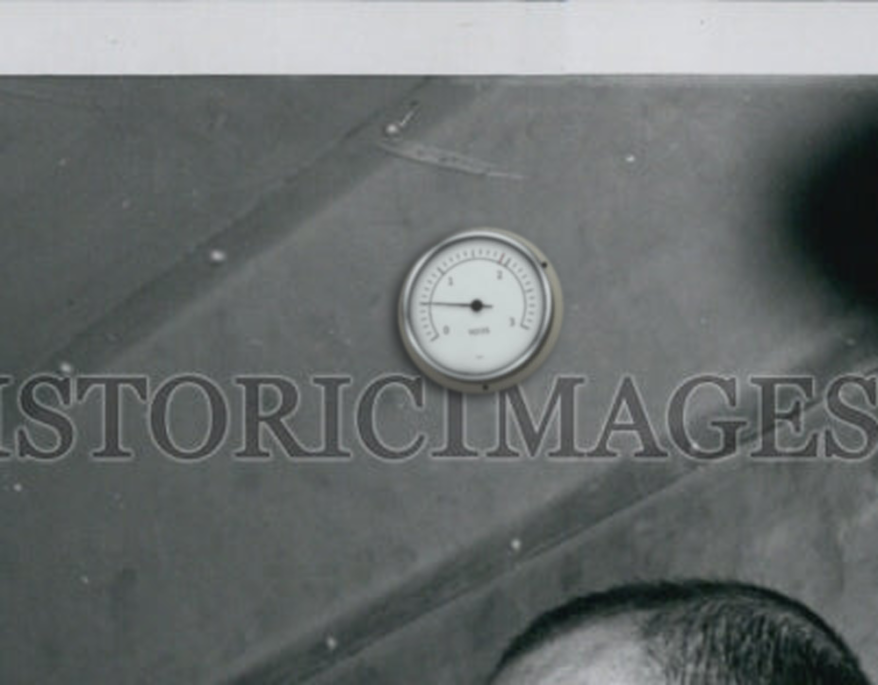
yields 0.5 V
